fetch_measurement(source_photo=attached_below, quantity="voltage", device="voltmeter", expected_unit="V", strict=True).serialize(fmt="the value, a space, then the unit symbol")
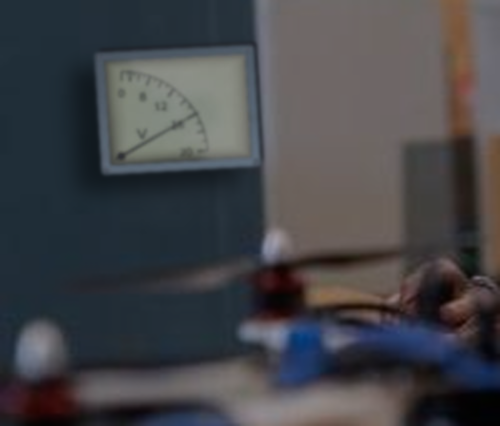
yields 16 V
